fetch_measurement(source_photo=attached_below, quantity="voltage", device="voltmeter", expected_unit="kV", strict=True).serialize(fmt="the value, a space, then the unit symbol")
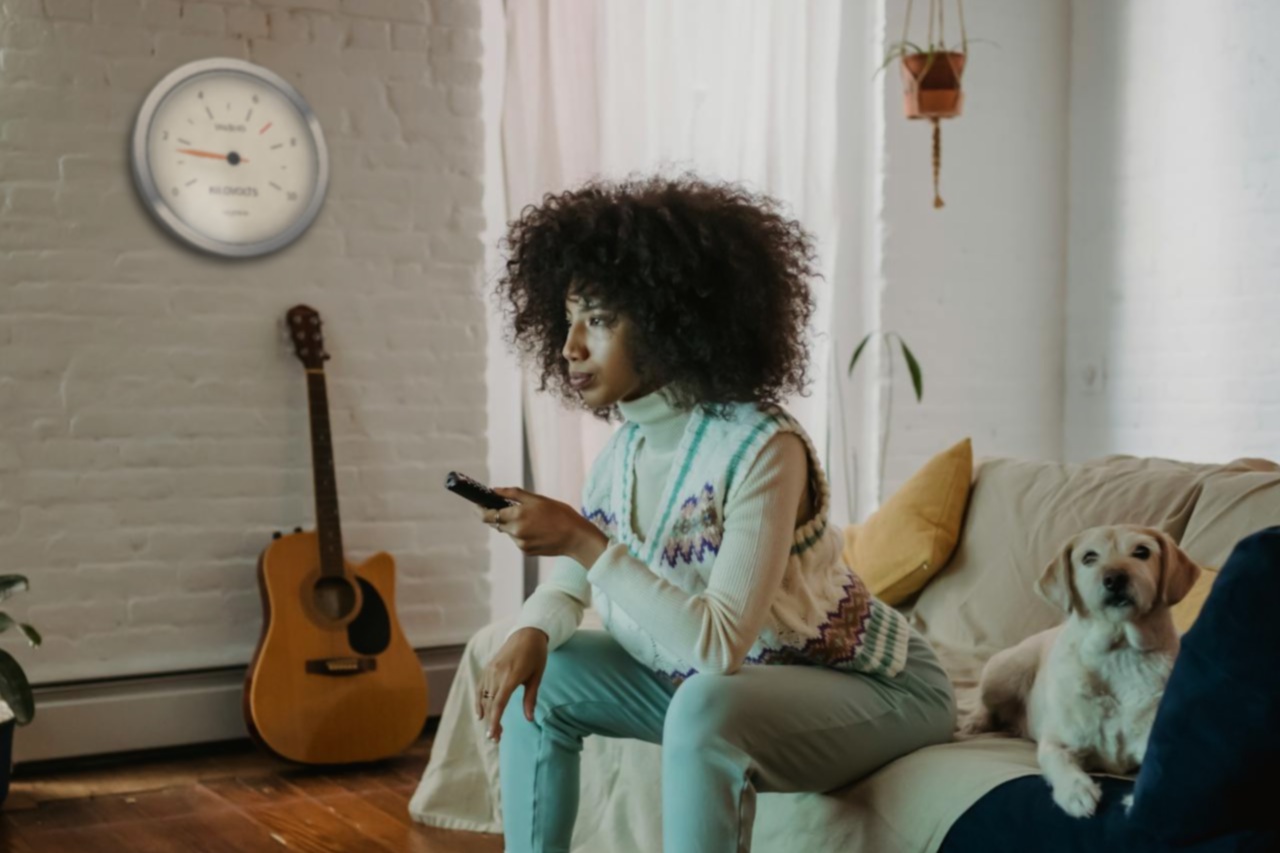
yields 1.5 kV
